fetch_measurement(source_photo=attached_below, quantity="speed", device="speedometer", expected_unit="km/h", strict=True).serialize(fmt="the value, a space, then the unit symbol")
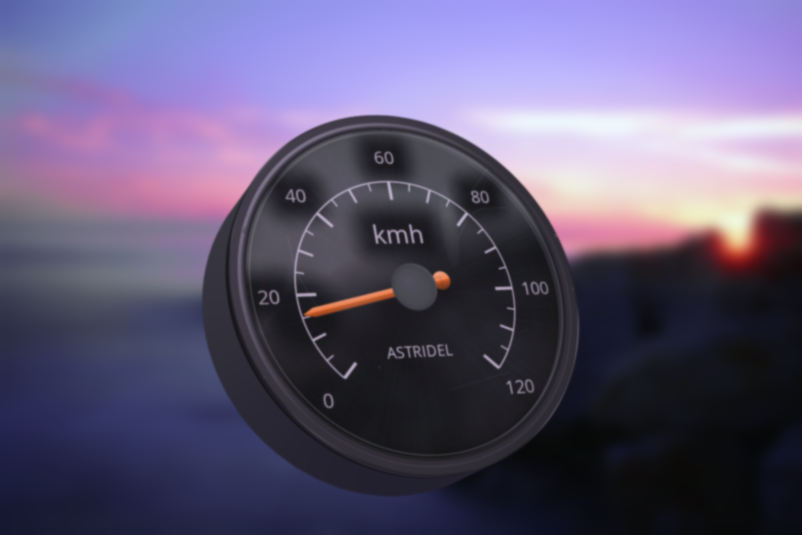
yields 15 km/h
